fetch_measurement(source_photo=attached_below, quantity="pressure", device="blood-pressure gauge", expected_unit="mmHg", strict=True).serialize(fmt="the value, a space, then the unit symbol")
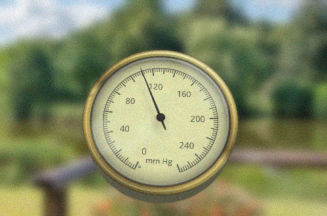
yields 110 mmHg
